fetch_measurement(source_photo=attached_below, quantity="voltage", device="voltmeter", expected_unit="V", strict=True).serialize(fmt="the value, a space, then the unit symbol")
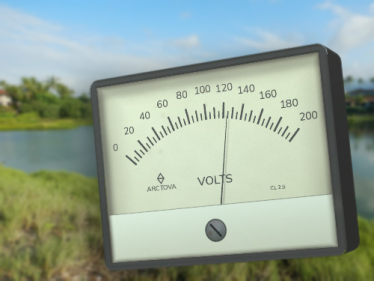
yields 125 V
